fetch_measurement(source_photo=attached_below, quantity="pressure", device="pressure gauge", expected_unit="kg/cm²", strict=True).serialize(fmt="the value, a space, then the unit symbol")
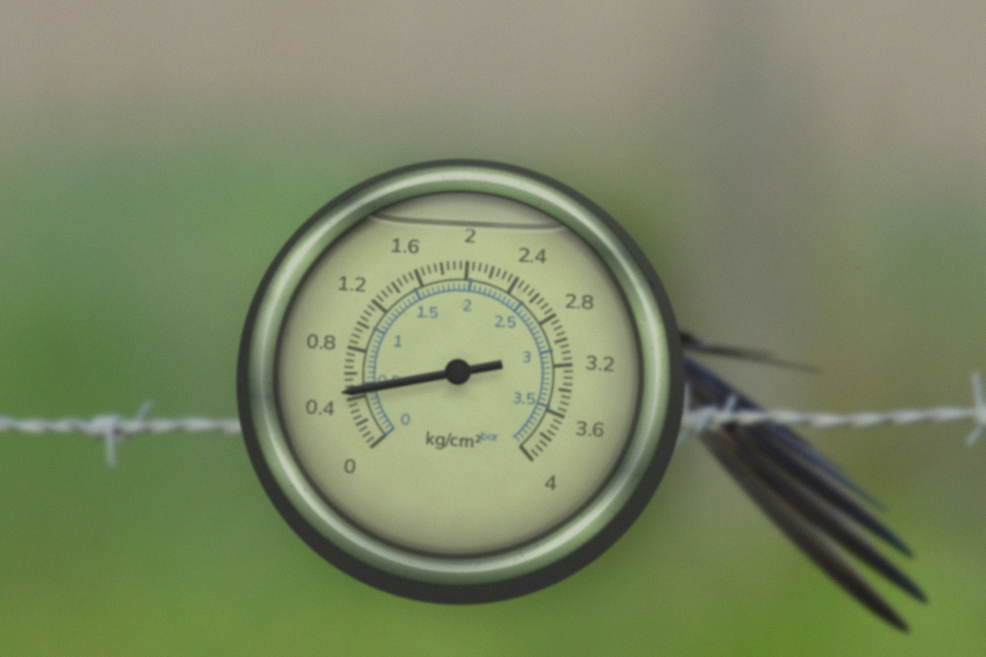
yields 0.45 kg/cm²
